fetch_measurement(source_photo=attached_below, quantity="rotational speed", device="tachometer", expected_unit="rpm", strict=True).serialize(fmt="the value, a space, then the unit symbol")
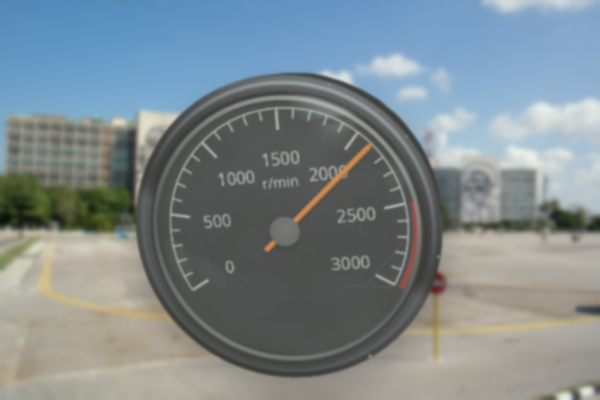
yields 2100 rpm
